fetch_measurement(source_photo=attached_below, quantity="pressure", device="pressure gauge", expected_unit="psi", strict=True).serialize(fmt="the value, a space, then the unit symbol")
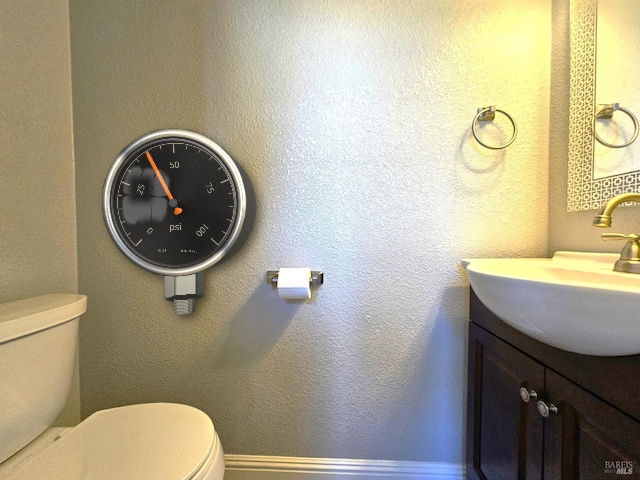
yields 40 psi
